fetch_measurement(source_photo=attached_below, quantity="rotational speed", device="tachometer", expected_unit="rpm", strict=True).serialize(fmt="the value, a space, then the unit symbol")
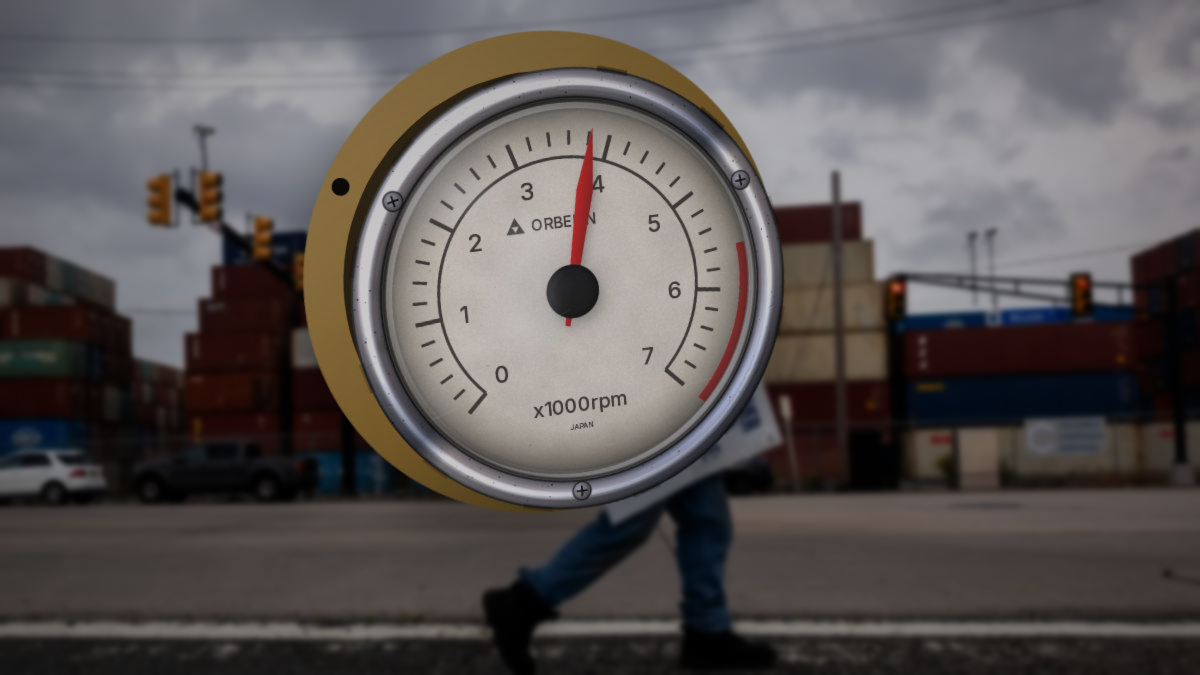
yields 3800 rpm
